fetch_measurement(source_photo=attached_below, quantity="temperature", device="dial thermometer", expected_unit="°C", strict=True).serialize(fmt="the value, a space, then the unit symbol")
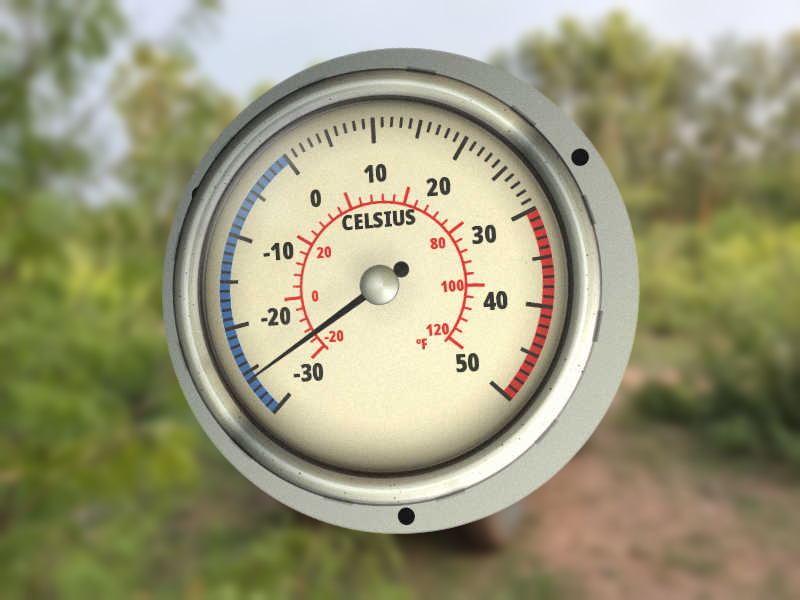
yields -26 °C
